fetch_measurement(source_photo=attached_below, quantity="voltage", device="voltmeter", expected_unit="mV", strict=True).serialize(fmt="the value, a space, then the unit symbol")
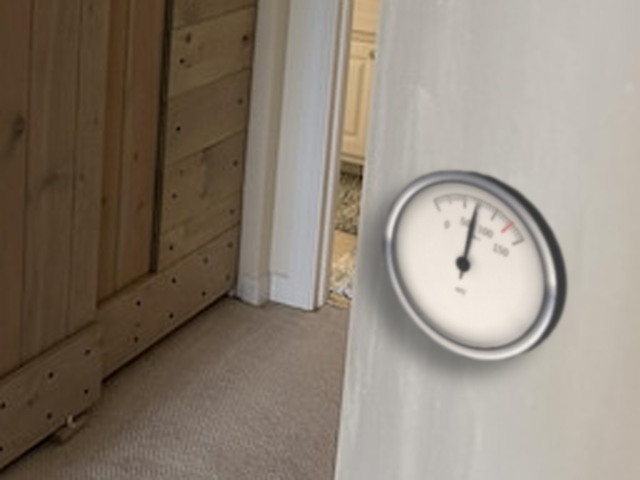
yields 75 mV
